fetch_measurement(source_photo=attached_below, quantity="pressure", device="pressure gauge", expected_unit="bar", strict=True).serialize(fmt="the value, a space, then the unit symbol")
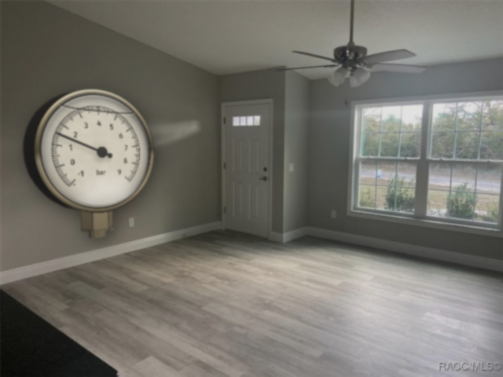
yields 1.5 bar
